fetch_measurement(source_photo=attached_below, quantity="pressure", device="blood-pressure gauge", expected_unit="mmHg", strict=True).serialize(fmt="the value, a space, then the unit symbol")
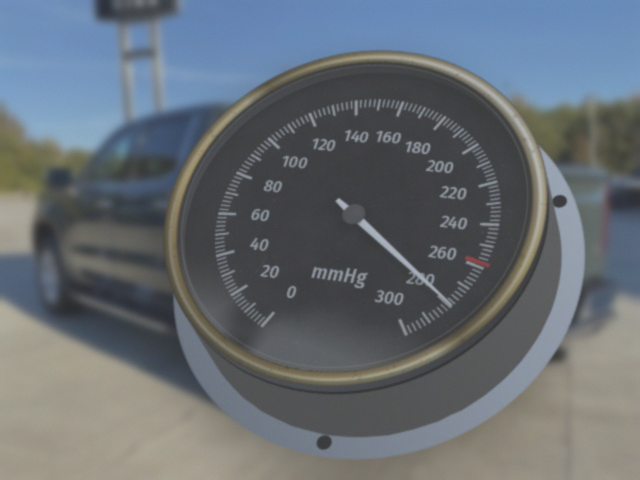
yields 280 mmHg
